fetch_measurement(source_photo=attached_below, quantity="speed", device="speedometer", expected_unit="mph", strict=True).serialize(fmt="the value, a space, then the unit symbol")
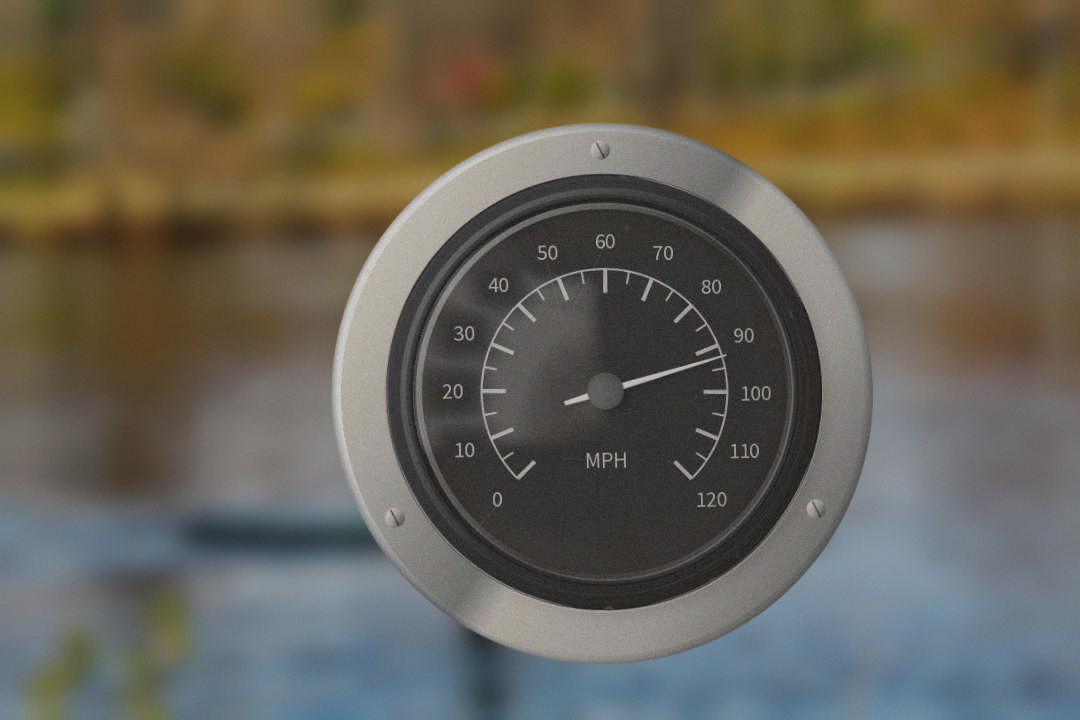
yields 92.5 mph
